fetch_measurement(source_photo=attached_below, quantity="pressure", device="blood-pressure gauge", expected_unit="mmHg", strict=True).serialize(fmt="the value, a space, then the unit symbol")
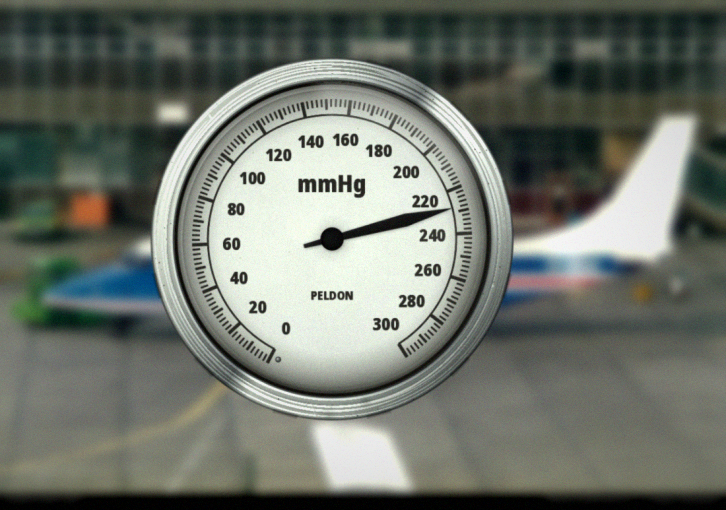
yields 228 mmHg
